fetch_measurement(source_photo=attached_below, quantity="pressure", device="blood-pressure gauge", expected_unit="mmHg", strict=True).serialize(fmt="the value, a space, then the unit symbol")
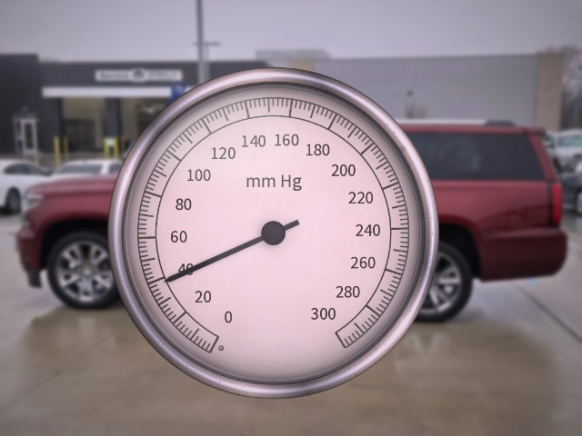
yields 38 mmHg
